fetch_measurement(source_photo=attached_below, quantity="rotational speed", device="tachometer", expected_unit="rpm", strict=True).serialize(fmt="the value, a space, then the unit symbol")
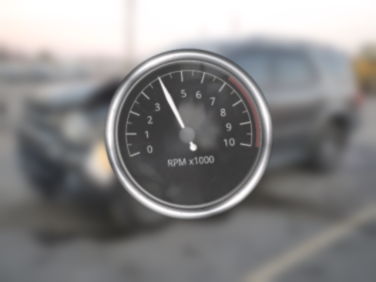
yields 4000 rpm
